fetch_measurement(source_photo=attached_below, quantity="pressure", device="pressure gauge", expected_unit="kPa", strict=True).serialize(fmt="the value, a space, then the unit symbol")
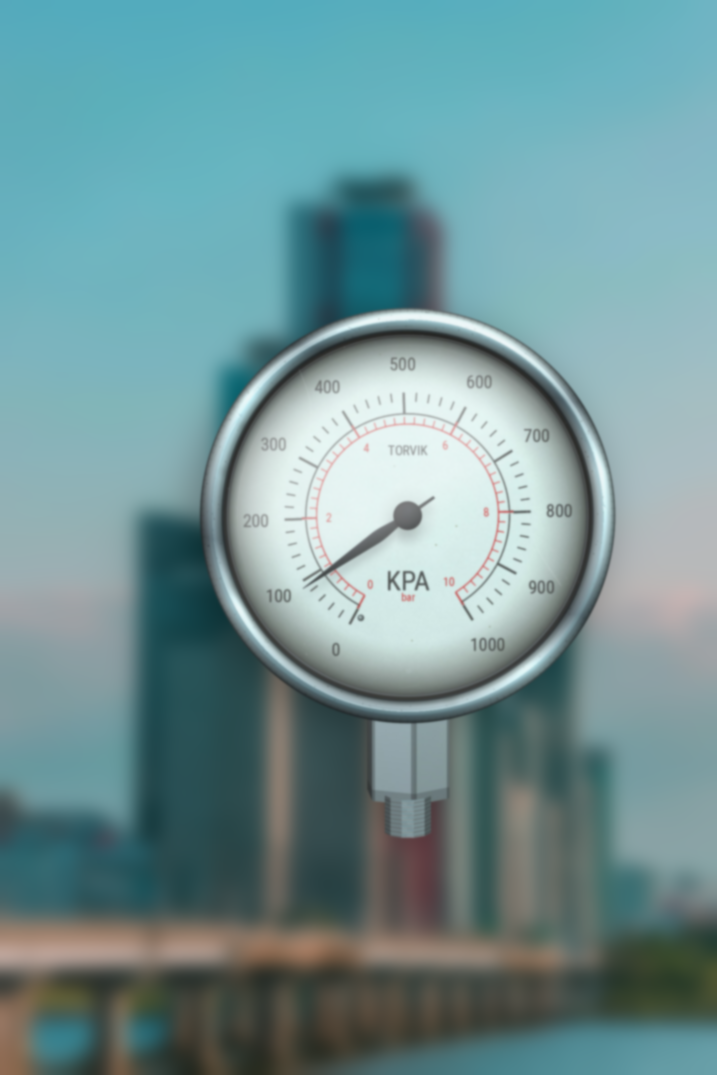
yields 90 kPa
